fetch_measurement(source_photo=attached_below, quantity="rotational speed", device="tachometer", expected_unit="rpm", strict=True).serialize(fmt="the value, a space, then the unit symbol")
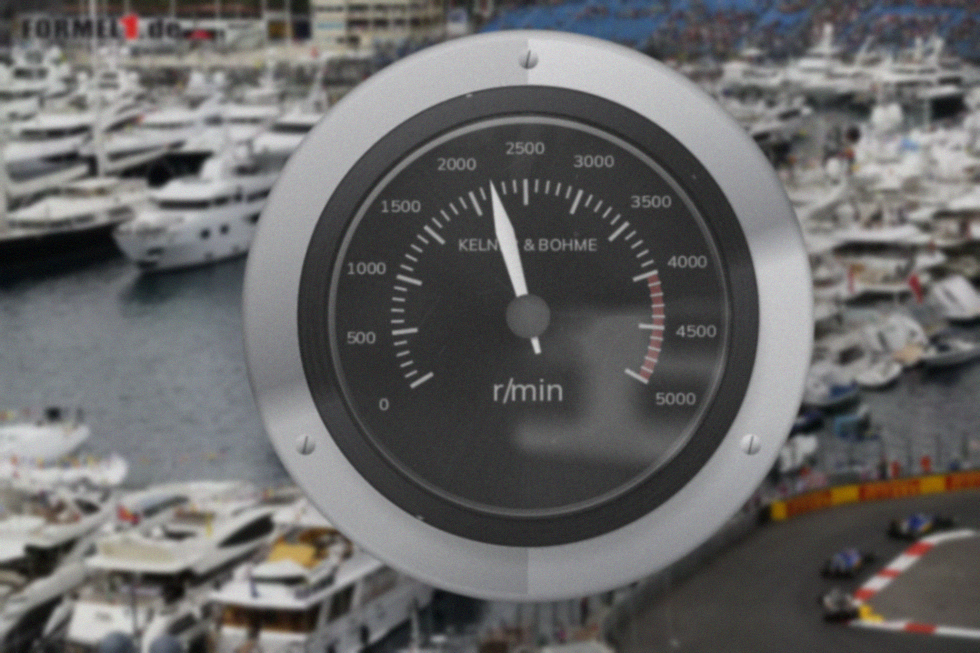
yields 2200 rpm
